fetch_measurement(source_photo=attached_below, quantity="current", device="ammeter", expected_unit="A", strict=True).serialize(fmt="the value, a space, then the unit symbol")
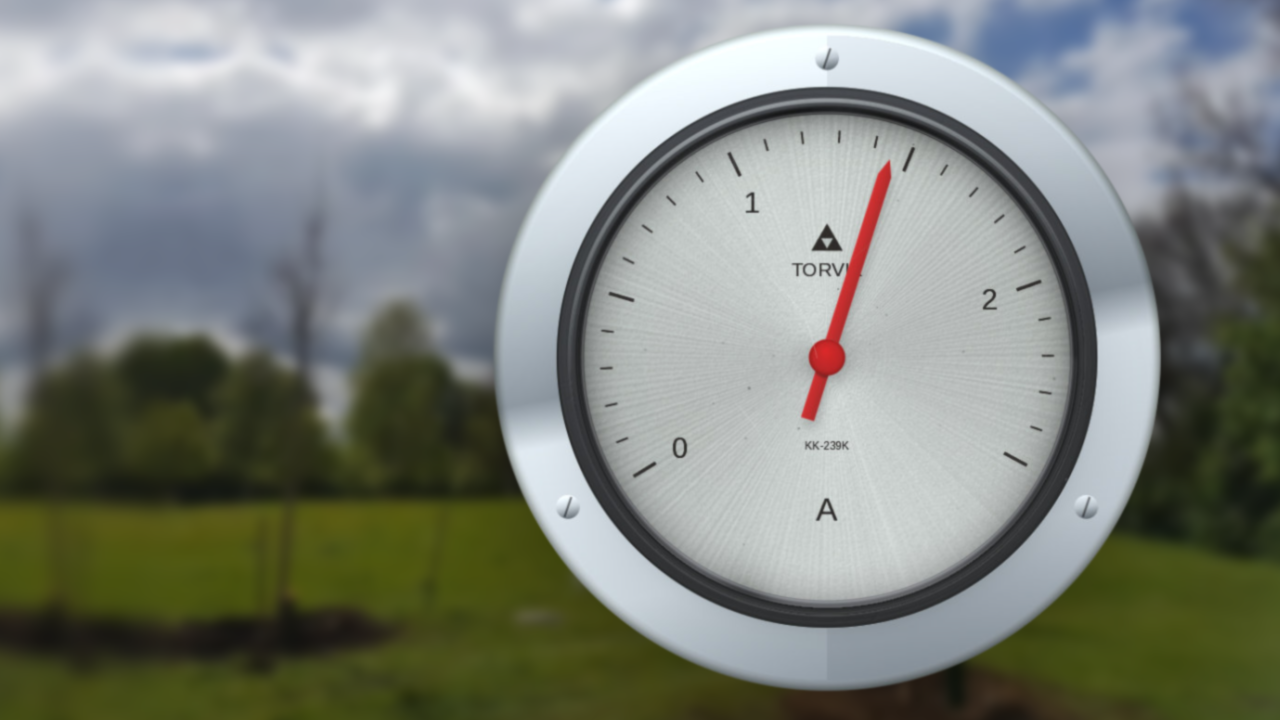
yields 1.45 A
